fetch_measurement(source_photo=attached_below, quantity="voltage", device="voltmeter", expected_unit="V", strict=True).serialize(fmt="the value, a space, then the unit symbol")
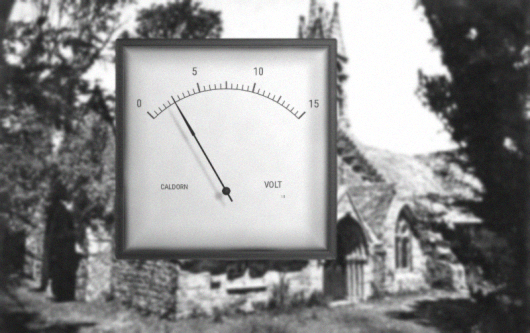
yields 2.5 V
